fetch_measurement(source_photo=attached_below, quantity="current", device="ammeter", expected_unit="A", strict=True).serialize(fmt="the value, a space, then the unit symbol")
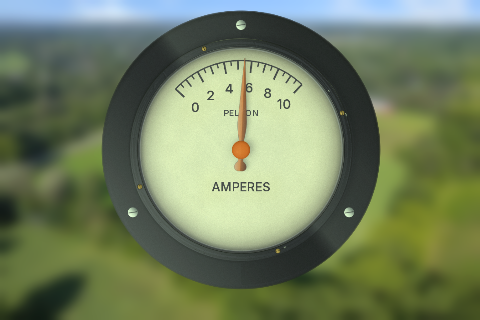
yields 5.5 A
